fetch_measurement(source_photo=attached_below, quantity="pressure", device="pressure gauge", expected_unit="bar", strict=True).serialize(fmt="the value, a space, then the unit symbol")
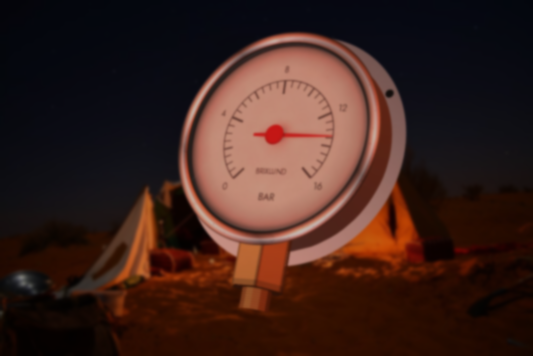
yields 13.5 bar
